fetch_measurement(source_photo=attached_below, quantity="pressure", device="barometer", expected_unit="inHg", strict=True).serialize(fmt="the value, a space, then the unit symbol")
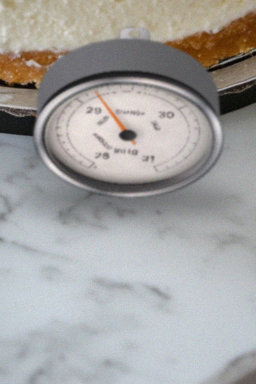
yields 29.2 inHg
